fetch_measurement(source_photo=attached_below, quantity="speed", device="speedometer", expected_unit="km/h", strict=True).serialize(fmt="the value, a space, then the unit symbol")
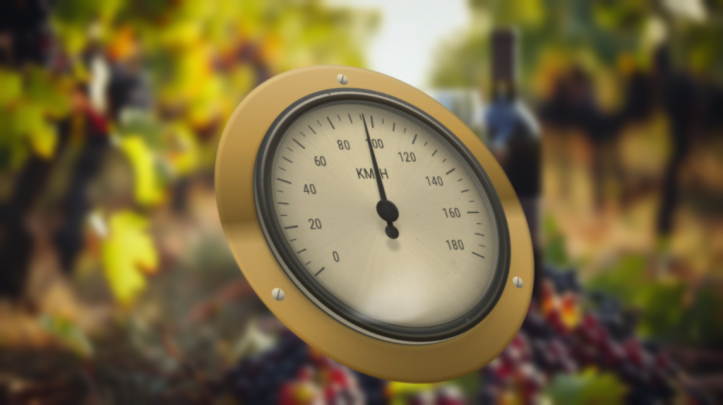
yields 95 km/h
